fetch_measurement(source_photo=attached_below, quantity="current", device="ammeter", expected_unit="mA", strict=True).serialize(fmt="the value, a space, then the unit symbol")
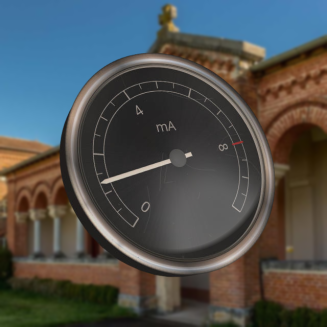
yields 1.25 mA
